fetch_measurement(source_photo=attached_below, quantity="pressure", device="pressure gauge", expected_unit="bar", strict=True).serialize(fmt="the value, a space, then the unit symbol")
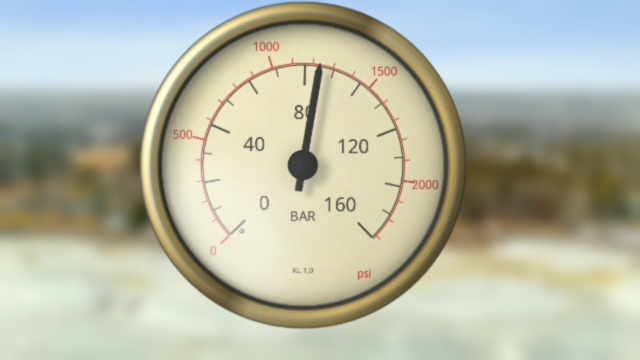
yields 85 bar
